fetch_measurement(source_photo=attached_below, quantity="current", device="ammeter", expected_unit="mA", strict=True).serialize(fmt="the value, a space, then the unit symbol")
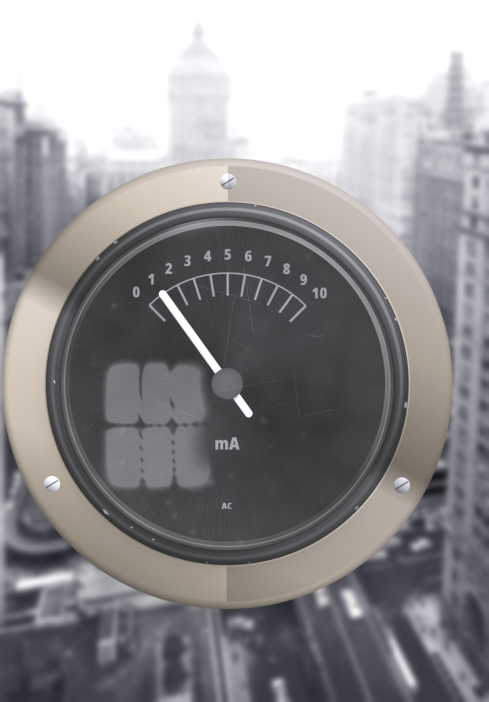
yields 1 mA
